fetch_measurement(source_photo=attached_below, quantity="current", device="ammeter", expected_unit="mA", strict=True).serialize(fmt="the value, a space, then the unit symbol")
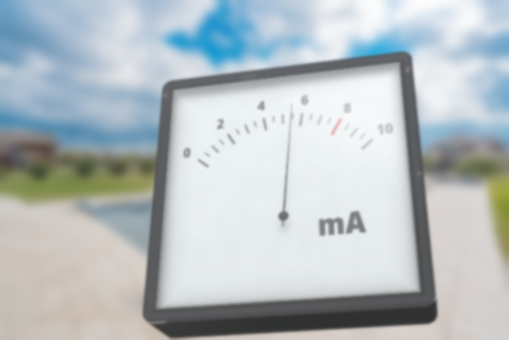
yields 5.5 mA
